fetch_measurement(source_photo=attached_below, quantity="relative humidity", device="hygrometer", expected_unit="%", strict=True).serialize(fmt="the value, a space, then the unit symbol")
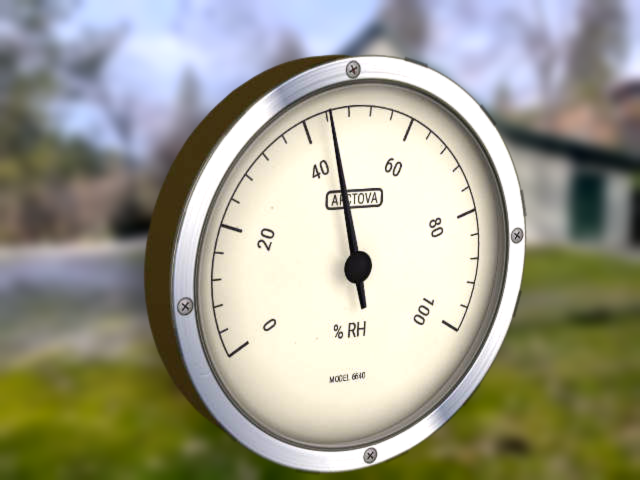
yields 44 %
